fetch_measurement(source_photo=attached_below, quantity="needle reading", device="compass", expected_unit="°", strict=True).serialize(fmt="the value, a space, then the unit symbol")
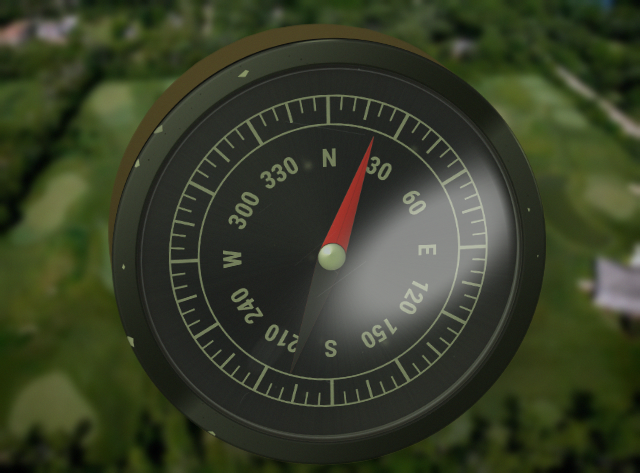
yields 20 °
